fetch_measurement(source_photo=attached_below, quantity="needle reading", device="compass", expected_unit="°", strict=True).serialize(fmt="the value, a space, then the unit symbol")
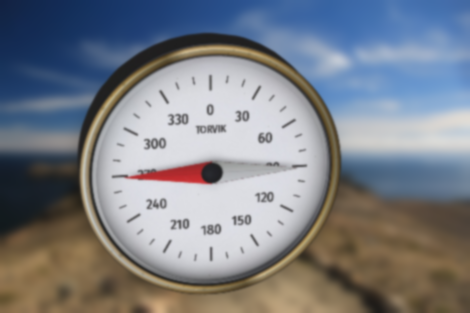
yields 270 °
